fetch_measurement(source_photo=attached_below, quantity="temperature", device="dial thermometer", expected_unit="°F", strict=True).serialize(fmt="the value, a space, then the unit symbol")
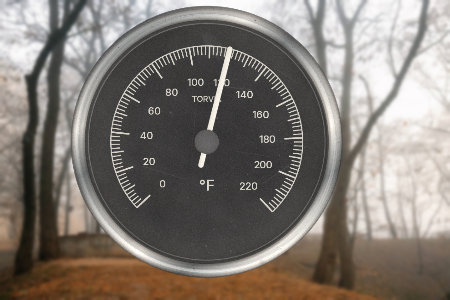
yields 120 °F
